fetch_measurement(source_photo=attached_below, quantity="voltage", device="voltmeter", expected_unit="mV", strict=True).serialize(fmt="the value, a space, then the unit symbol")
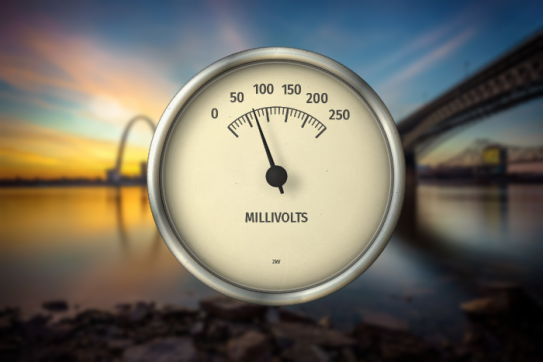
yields 70 mV
